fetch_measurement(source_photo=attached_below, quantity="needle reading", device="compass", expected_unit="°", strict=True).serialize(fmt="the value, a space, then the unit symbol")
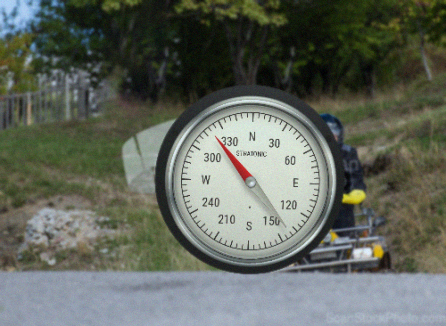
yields 320 °
